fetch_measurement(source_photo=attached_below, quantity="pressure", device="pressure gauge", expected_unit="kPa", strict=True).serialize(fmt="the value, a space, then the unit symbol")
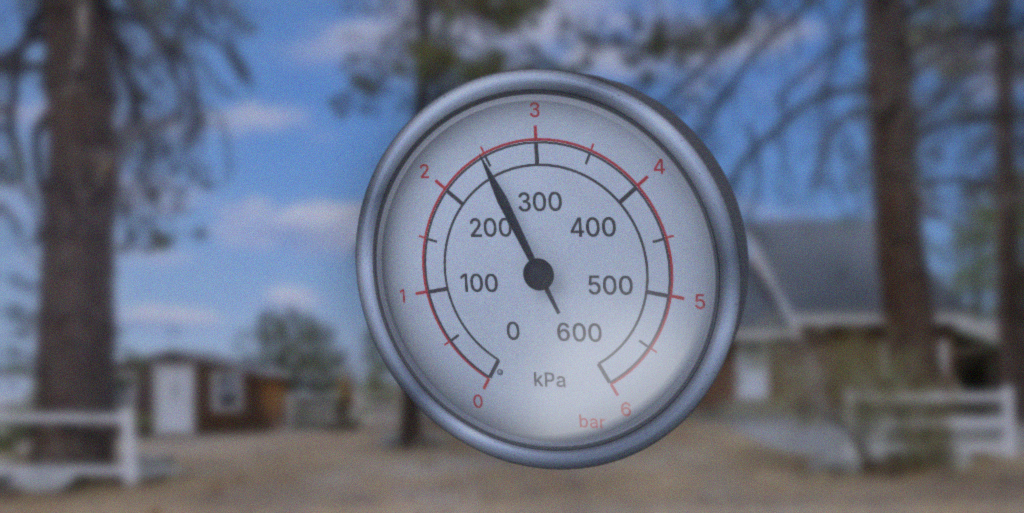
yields 250 kPa
